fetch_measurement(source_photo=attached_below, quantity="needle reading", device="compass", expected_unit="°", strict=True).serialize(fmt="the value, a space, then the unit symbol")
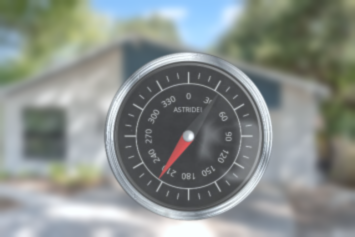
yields 215 °
